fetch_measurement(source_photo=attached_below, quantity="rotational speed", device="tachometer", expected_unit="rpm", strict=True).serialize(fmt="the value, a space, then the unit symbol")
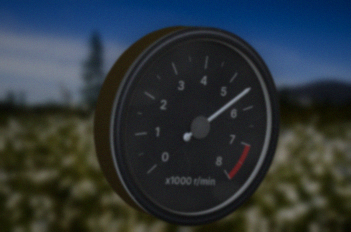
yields 5500 rpm
